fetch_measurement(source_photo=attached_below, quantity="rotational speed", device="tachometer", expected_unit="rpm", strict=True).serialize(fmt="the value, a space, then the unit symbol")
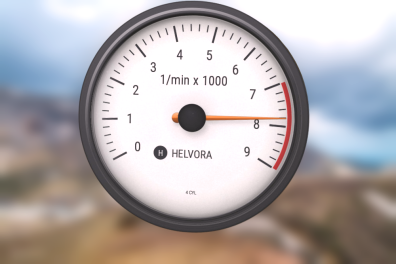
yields 7800 rpm
